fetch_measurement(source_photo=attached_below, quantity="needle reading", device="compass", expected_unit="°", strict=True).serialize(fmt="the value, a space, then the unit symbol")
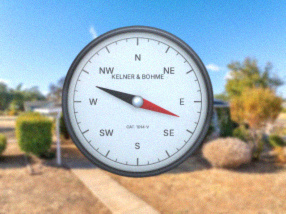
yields 110 °
